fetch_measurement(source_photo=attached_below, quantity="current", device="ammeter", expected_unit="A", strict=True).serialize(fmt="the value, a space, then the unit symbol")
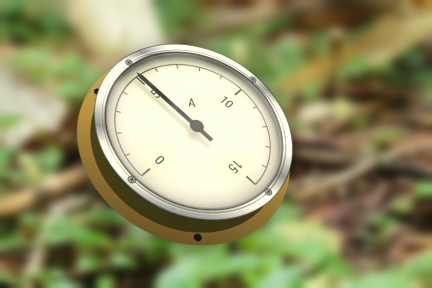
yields 5 A
